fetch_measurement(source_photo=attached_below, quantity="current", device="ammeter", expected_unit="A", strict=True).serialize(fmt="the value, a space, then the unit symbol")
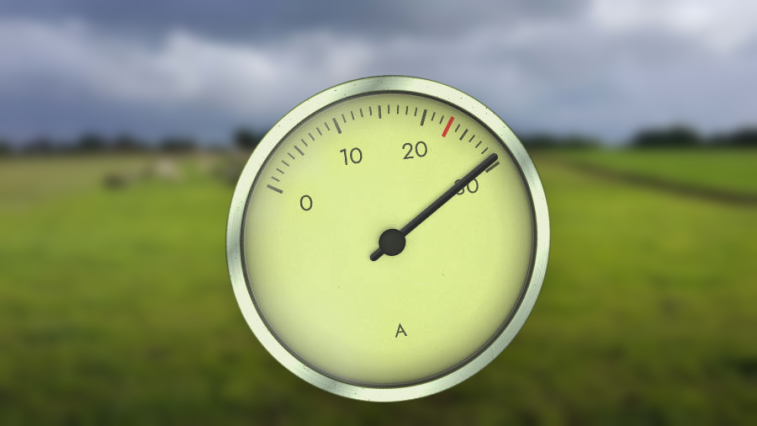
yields 29 A
